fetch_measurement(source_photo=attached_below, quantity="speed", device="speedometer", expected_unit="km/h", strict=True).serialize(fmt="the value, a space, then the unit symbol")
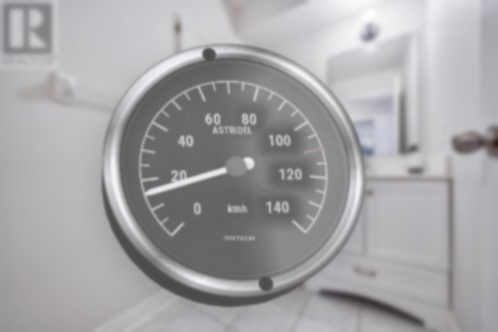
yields 15 km/h
